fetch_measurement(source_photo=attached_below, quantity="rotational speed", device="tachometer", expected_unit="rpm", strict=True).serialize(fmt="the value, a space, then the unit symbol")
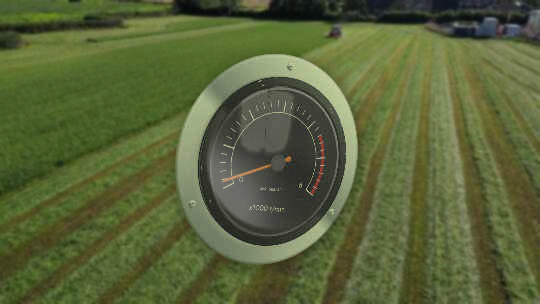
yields 200 rpm
